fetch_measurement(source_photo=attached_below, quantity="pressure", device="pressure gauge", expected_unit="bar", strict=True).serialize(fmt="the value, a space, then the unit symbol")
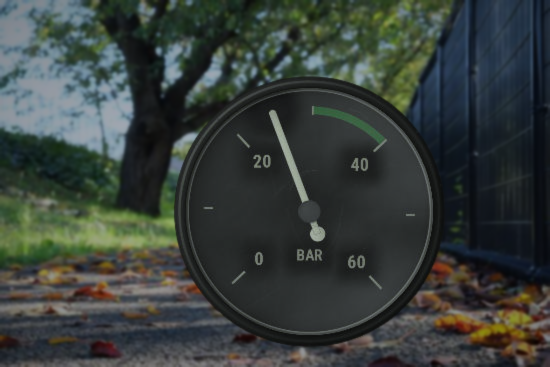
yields 25 bar
